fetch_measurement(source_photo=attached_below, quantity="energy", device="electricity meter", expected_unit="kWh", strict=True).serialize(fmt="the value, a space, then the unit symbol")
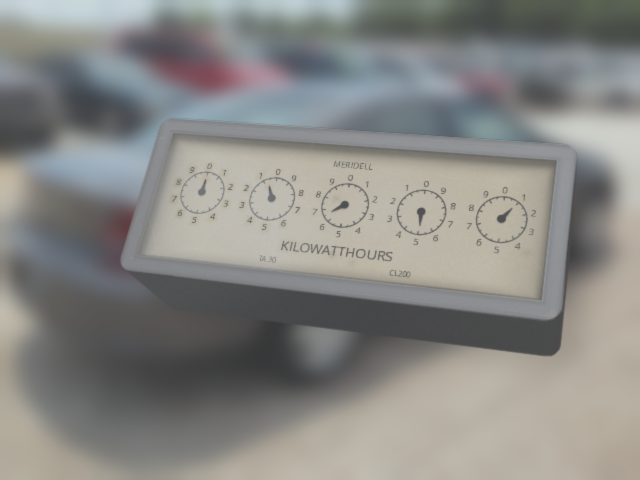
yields 651 kWh
